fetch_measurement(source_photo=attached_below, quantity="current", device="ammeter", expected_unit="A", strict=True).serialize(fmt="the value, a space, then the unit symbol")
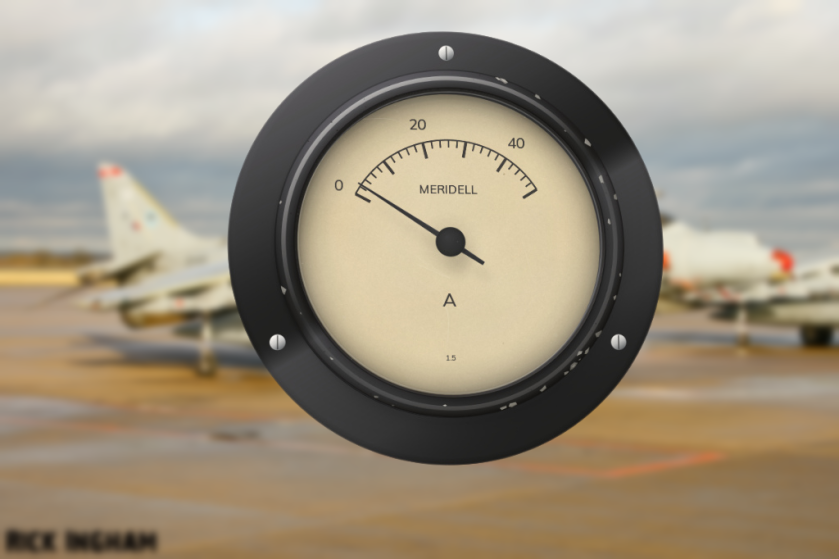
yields 2 A
